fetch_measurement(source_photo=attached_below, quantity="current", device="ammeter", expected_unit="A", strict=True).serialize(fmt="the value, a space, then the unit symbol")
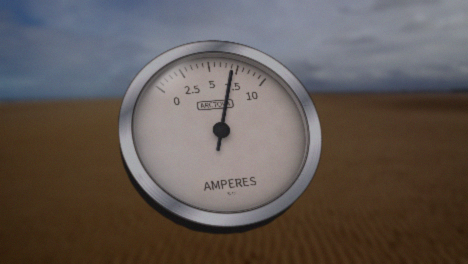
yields 7 A
